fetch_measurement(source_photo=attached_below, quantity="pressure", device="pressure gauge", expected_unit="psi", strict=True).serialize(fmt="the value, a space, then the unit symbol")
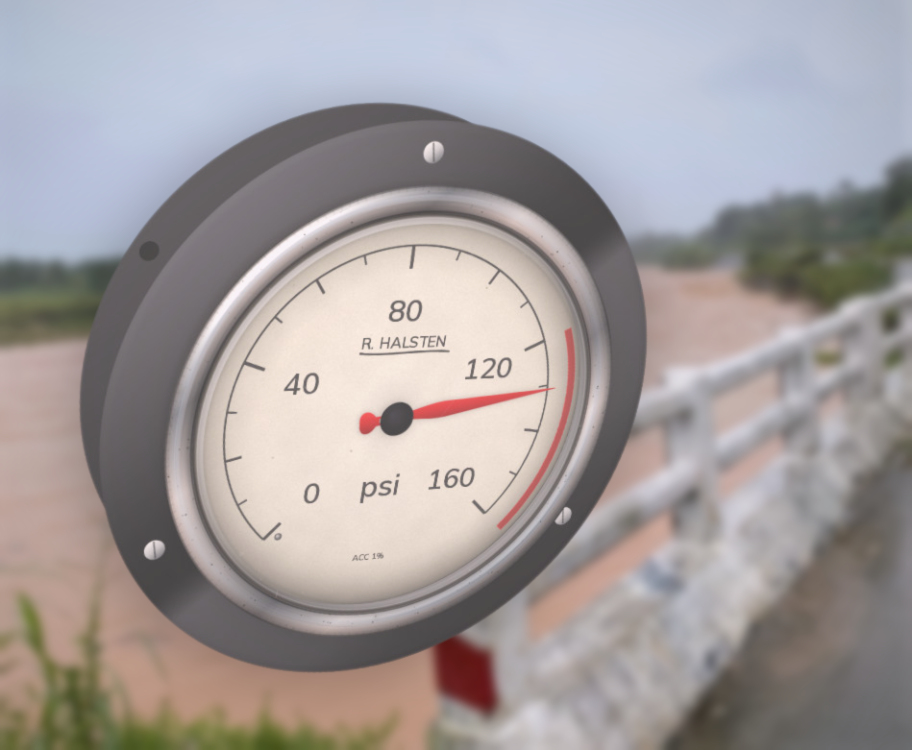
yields 130 psi
